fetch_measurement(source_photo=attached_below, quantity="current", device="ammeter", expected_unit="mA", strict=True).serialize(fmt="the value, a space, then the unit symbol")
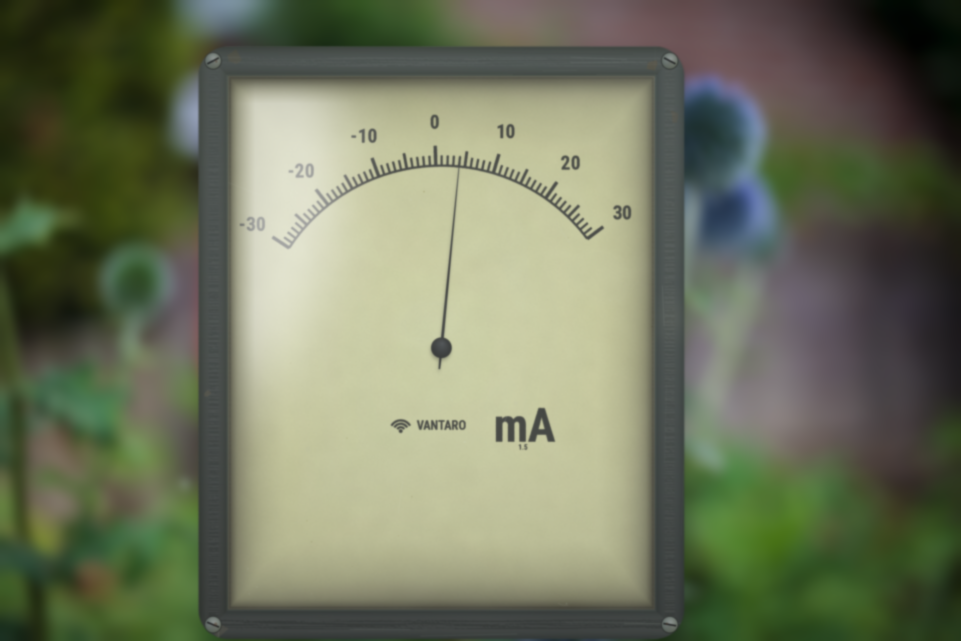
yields 4 mA
